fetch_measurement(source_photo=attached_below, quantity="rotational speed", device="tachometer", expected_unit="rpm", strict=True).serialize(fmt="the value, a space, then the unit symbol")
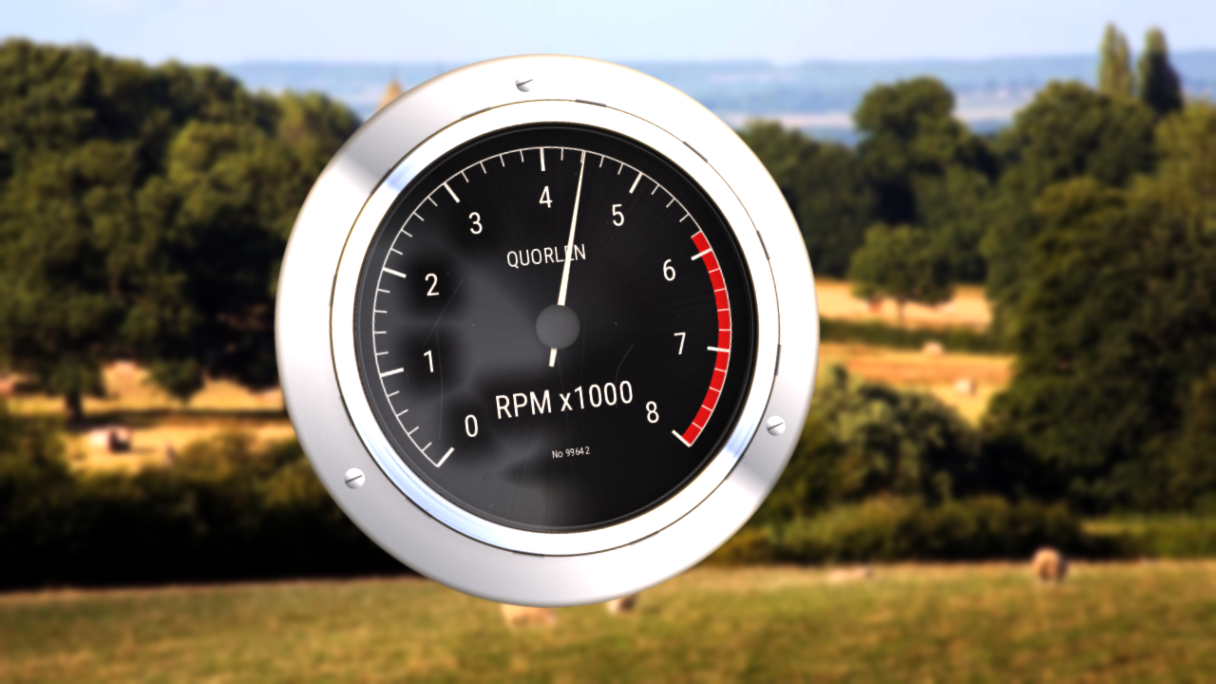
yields 4400 rpm
